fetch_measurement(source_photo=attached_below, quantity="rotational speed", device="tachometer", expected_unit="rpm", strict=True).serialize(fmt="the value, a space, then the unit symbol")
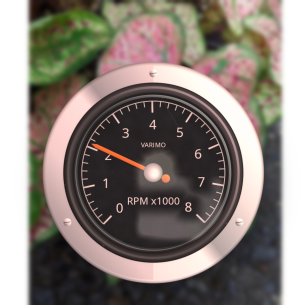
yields 2100 rpm
